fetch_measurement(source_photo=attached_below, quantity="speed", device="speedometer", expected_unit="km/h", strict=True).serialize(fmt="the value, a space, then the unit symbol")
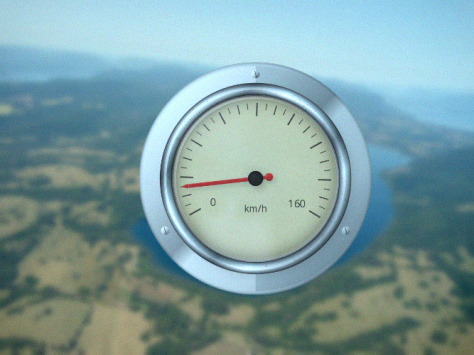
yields 15 km/h
